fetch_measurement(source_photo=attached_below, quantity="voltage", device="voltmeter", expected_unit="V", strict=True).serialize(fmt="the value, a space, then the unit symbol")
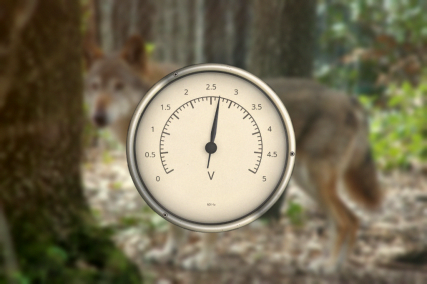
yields 2.7 V
